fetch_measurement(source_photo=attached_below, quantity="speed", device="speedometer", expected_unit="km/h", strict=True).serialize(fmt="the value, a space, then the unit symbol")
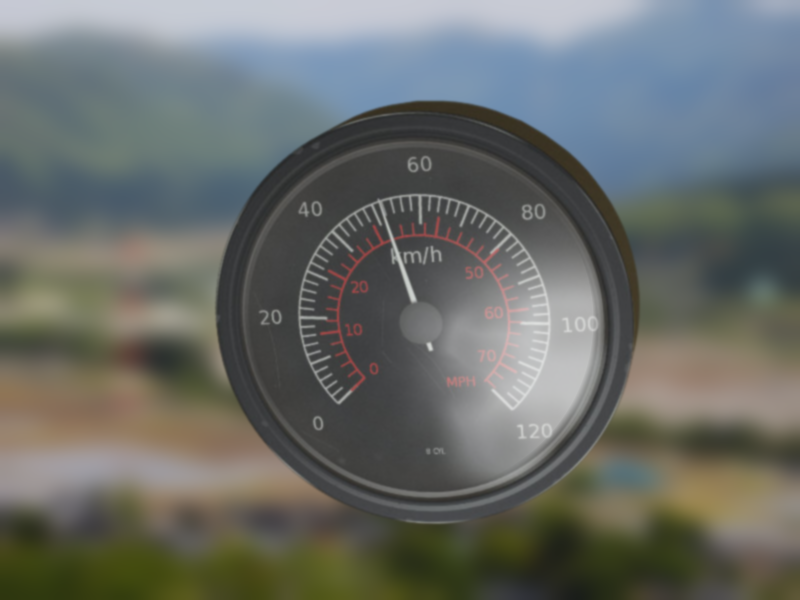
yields 52 km/h
